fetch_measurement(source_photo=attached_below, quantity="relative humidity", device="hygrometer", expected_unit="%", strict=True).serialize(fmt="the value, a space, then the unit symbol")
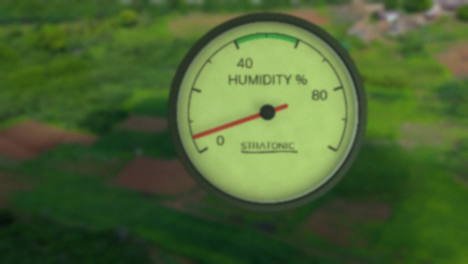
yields 5 %
